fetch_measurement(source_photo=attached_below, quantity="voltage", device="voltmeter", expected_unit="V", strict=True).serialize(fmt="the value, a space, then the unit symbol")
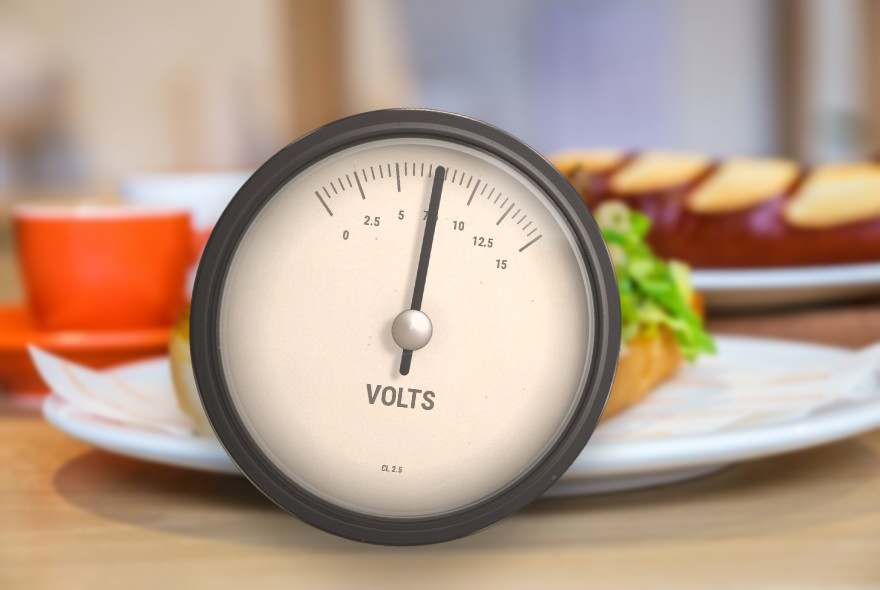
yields 7.5 V
